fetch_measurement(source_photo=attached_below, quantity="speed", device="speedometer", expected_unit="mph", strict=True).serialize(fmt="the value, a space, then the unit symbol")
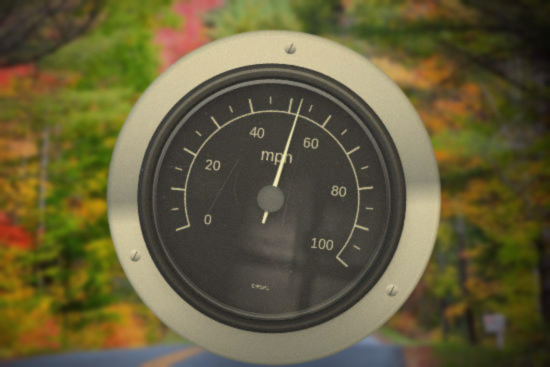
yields 52.5 mph
